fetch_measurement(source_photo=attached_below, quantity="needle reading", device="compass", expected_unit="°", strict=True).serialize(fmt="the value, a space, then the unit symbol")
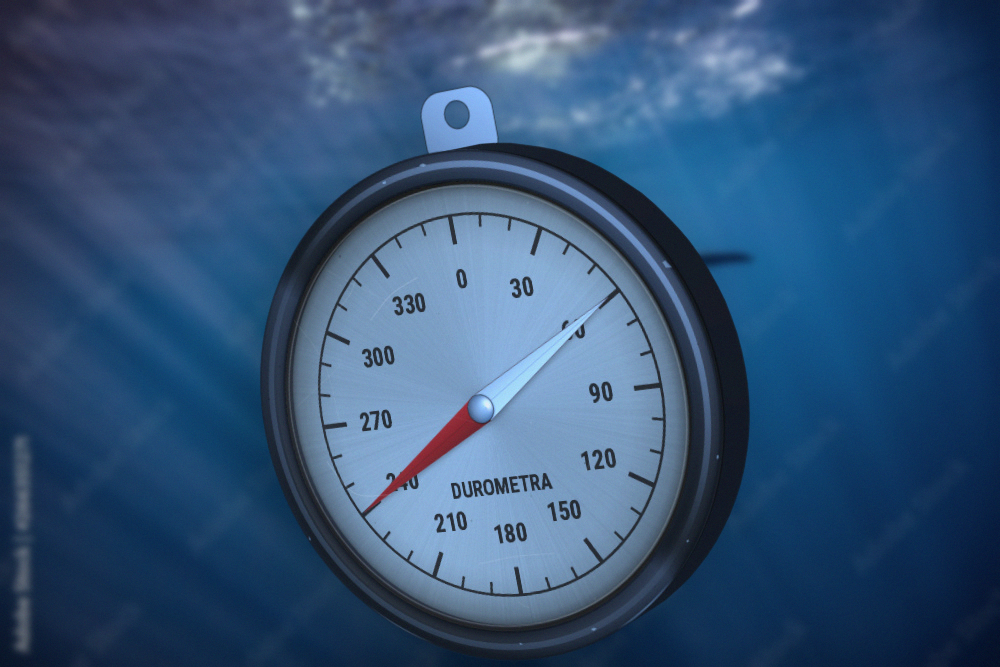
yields 240 °
